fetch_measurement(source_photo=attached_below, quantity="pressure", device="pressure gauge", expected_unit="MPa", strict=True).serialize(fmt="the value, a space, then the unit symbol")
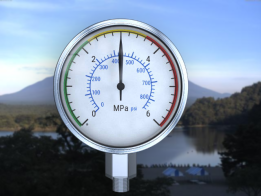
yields 3 MPa
